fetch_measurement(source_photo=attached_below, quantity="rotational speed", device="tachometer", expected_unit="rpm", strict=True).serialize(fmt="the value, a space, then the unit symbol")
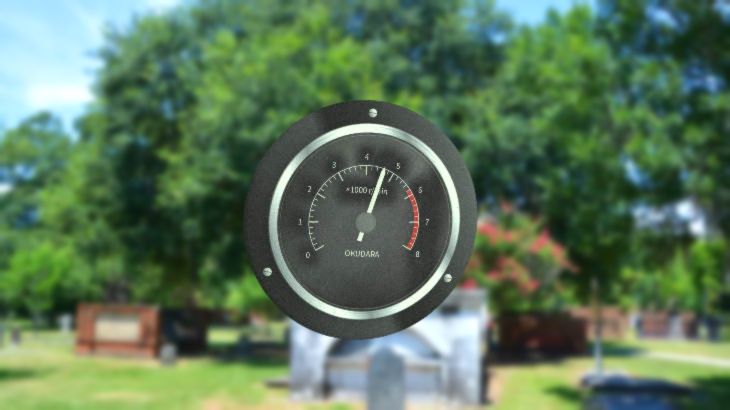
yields 4600 rpm
